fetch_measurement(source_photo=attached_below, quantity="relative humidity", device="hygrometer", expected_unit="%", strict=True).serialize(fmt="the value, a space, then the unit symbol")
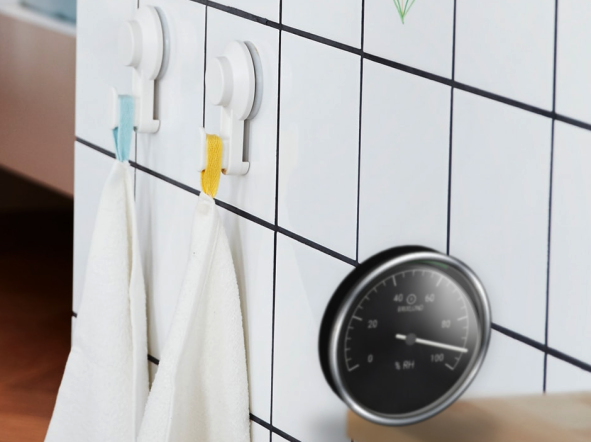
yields 92 %
